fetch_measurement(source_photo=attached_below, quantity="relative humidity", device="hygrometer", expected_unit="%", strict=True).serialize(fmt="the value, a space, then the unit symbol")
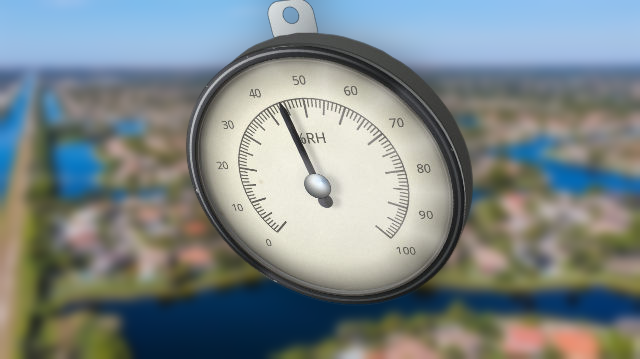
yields 45 %
